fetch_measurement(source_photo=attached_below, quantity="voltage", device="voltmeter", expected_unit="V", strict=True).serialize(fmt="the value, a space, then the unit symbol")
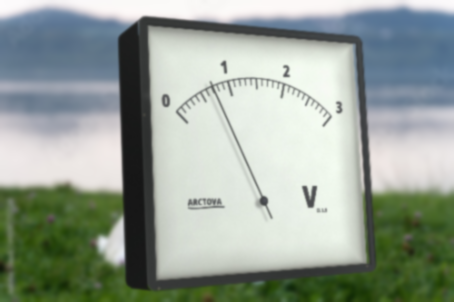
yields 0.7 V
